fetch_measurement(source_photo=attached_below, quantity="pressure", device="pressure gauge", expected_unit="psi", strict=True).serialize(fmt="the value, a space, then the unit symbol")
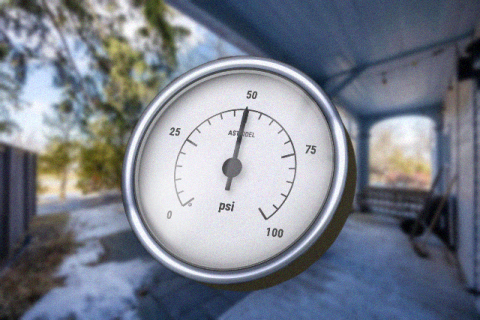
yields 50 psi
